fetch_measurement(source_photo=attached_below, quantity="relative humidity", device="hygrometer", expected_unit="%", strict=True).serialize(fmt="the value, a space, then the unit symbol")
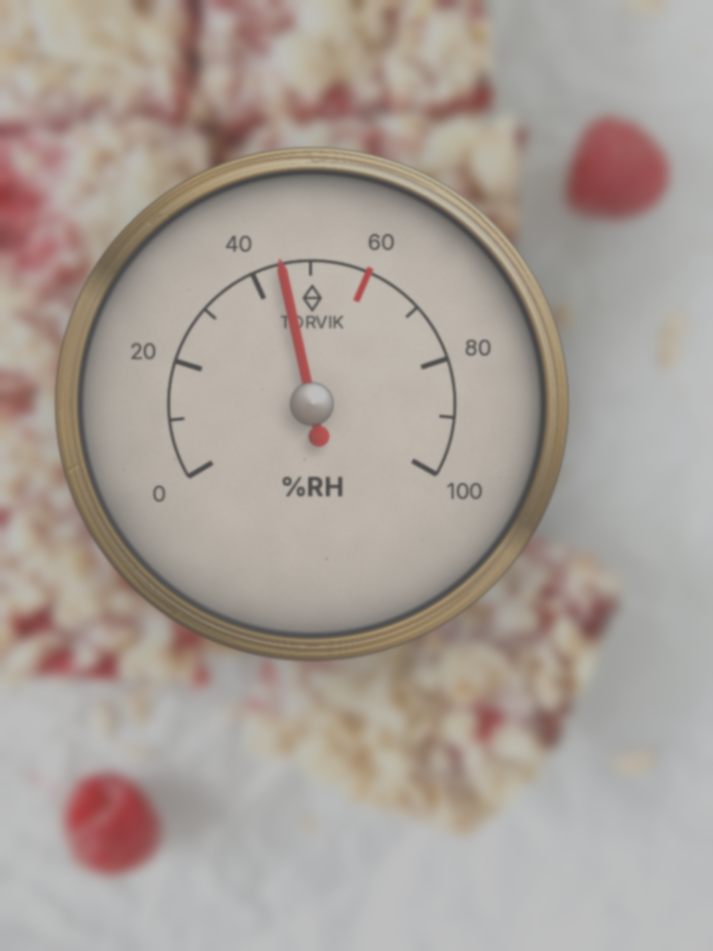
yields 45 %
